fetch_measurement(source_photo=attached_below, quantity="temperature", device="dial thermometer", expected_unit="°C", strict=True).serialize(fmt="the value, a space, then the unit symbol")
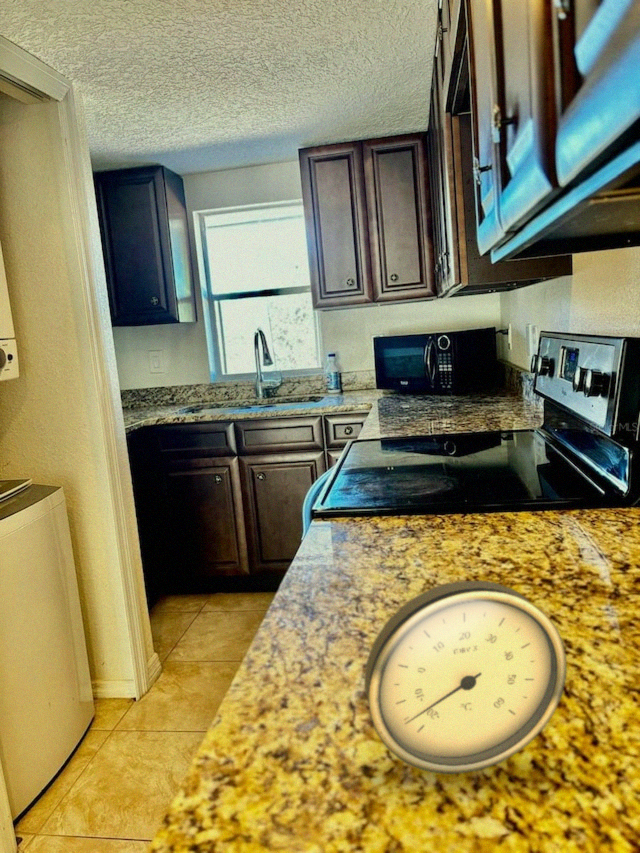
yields -15 °C
